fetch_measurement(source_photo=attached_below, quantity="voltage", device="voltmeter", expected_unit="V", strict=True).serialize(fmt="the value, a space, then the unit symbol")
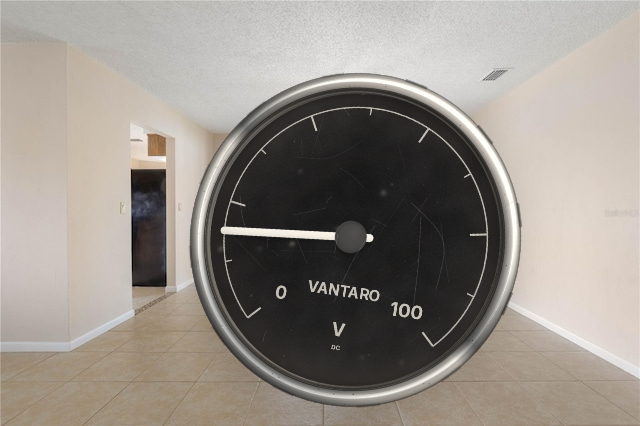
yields 15 V
